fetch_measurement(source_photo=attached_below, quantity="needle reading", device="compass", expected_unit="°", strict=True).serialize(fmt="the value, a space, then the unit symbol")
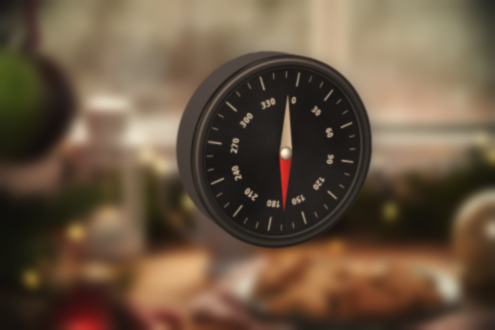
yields 170 °
